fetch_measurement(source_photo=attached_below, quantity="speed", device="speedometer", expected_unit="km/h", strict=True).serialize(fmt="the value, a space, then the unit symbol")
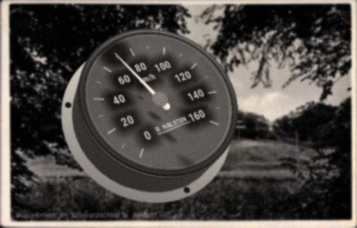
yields 70 km/h
